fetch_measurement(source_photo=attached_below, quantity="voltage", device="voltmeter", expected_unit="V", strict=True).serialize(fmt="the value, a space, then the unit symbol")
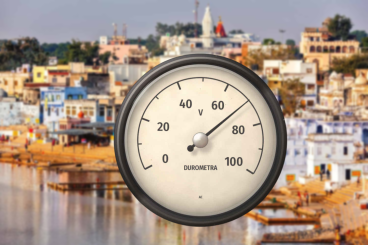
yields 70 V
